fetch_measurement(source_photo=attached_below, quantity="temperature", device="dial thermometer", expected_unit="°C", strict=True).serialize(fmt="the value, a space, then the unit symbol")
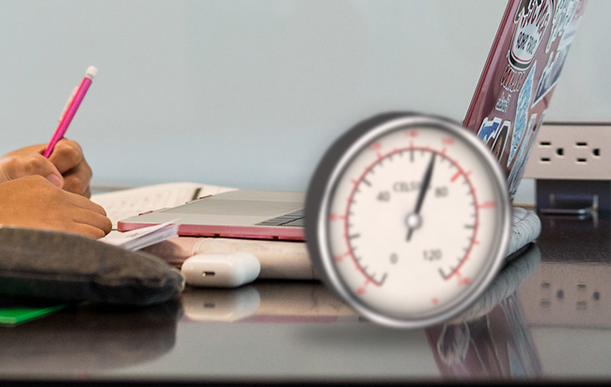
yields 68 °C
